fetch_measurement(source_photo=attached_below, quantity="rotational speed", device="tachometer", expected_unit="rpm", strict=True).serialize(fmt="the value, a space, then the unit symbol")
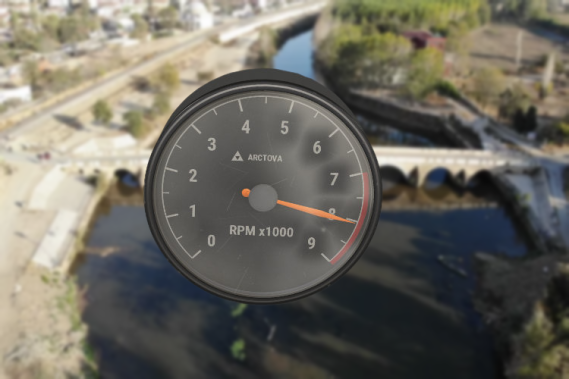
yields 8000 rpm
